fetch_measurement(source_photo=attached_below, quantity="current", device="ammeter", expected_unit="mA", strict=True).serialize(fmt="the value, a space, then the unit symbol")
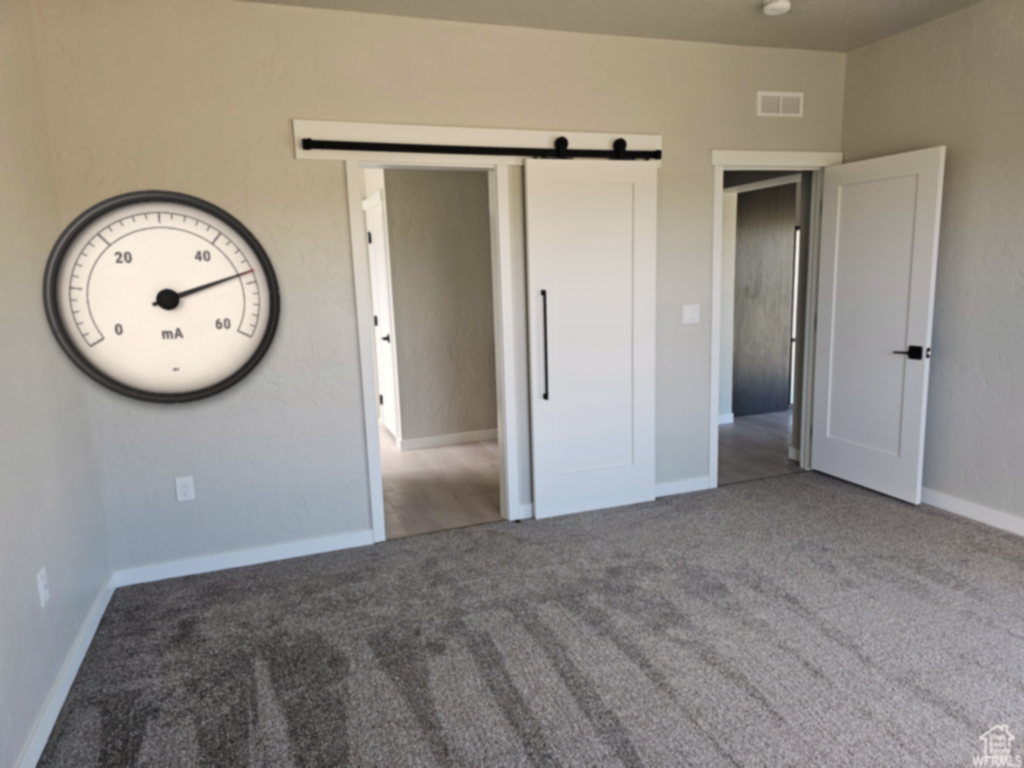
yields 48 mA
